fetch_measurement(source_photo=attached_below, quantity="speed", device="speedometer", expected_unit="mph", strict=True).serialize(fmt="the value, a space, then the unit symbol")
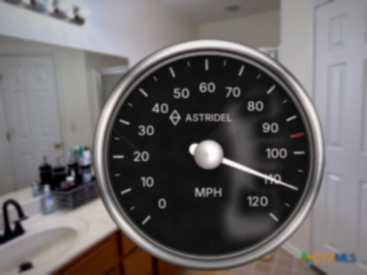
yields 110 mph
